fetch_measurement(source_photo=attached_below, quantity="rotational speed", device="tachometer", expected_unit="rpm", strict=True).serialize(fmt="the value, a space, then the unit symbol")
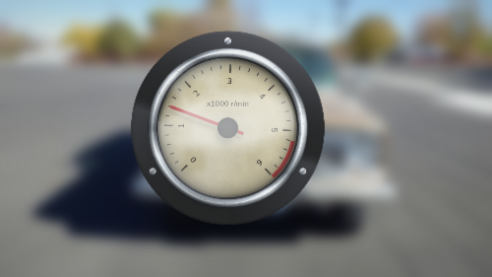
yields 1400 rpm
